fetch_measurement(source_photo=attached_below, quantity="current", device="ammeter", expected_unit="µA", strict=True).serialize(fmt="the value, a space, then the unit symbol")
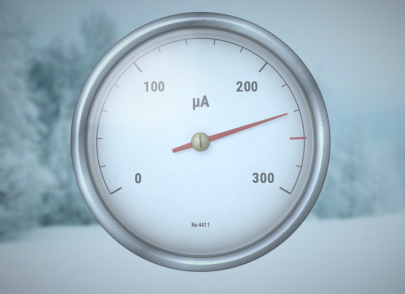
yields 240 µA
